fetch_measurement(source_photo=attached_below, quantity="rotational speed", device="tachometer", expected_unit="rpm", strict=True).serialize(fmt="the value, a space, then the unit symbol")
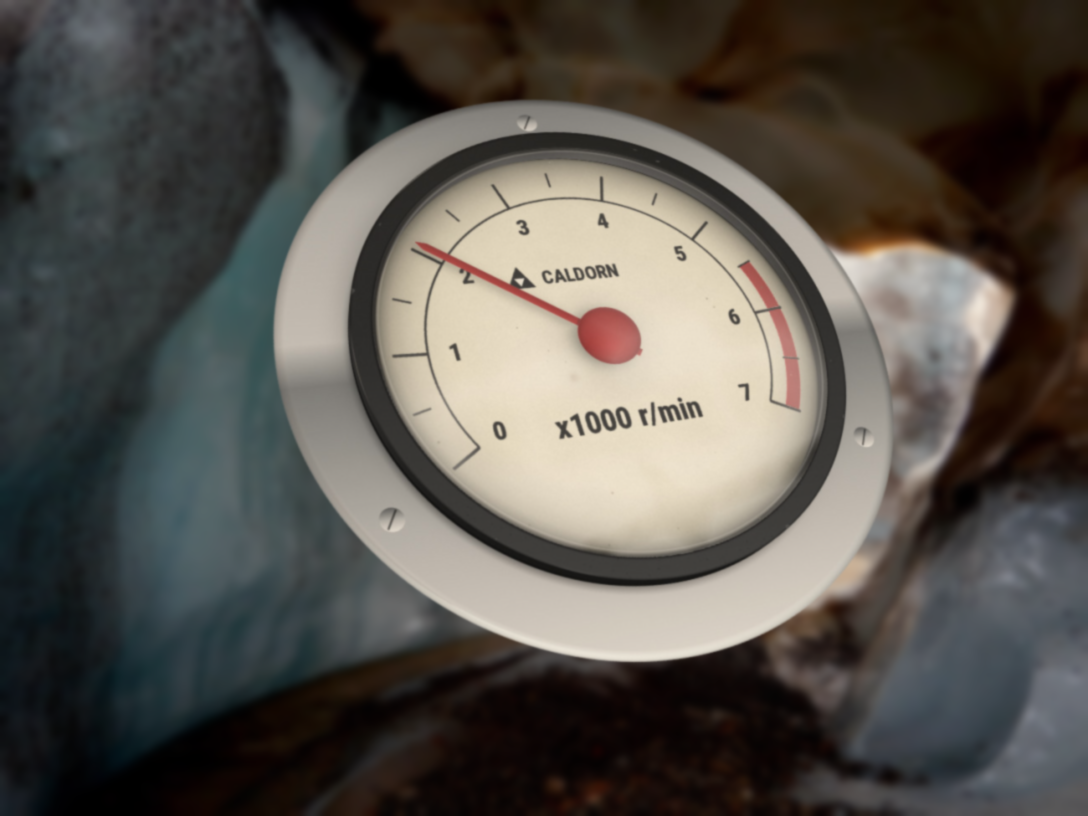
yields 2000 rpm
